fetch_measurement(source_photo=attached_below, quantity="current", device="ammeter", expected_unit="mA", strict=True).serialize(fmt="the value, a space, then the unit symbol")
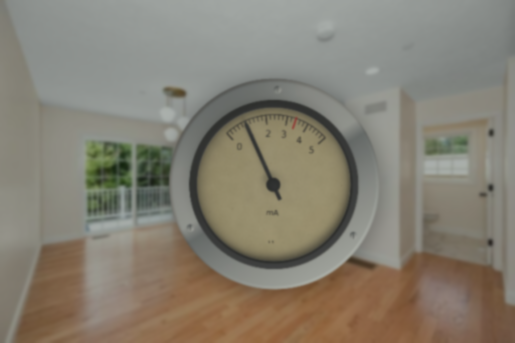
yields 1 mA
